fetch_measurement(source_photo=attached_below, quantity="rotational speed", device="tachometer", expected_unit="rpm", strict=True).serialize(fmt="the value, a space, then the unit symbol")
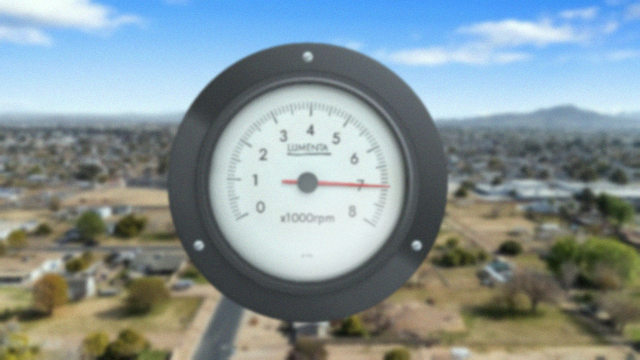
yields 7000 rpm
